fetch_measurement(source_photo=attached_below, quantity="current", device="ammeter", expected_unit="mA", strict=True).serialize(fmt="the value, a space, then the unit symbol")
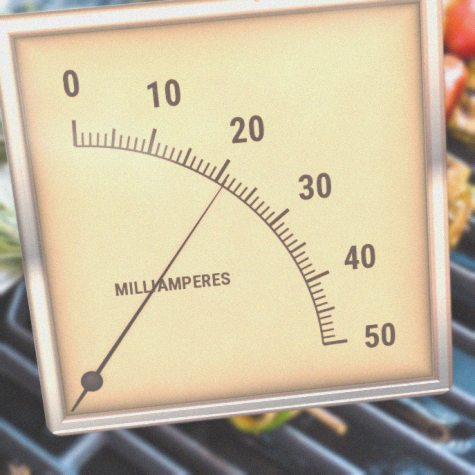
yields 21 mA
